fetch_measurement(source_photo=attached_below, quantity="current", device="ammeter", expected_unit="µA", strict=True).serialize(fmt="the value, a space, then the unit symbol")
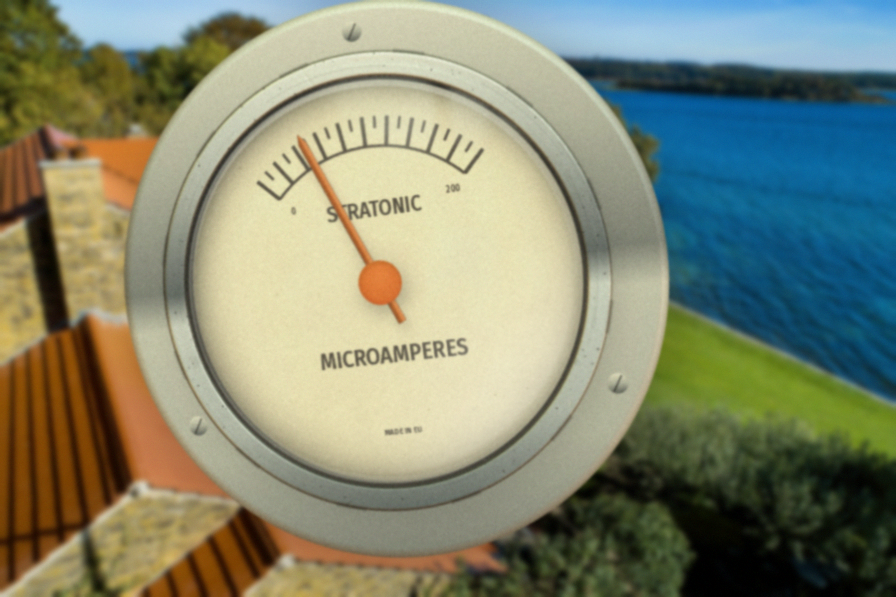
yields 50 µA
